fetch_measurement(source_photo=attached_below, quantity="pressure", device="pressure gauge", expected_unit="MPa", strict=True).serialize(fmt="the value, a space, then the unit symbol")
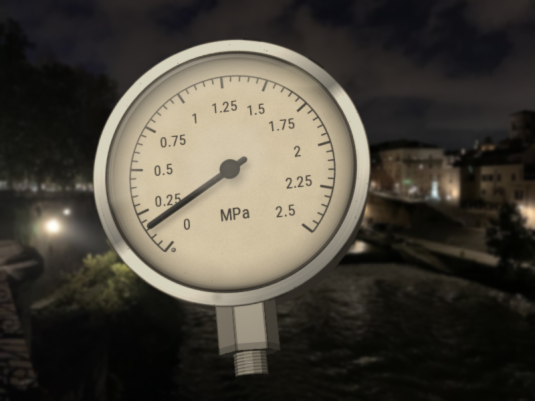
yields 0.15 MPa
